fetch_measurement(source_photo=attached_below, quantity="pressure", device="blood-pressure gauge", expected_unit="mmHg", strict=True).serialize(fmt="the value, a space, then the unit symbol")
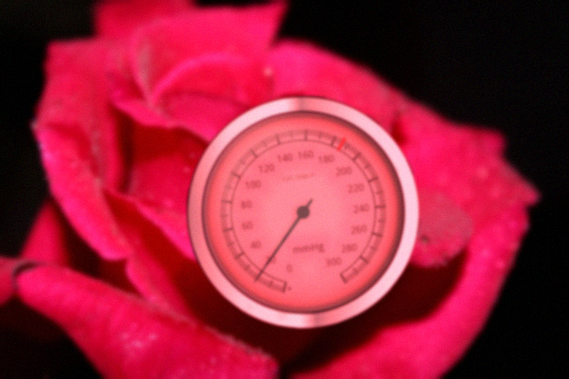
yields 20 mmHg
